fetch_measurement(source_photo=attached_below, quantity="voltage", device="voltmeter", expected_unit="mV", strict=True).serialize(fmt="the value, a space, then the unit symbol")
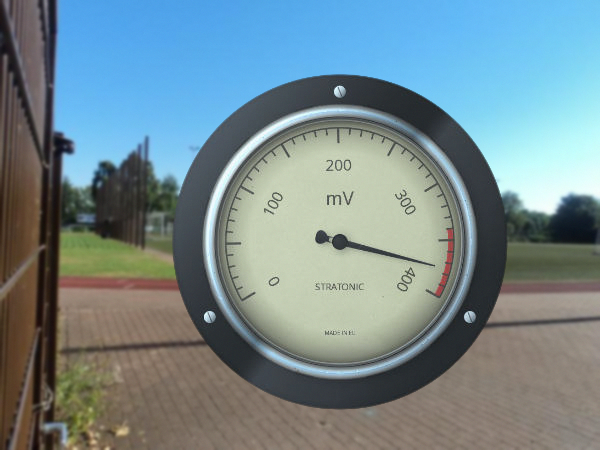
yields 375 mV
